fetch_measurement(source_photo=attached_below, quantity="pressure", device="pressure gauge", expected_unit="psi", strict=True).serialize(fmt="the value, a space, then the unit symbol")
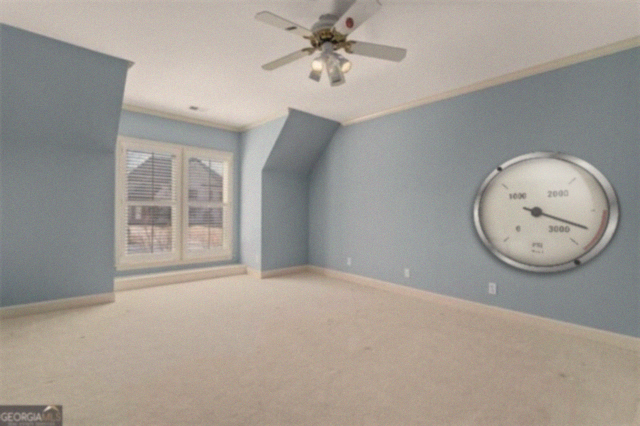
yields 2750 psi
